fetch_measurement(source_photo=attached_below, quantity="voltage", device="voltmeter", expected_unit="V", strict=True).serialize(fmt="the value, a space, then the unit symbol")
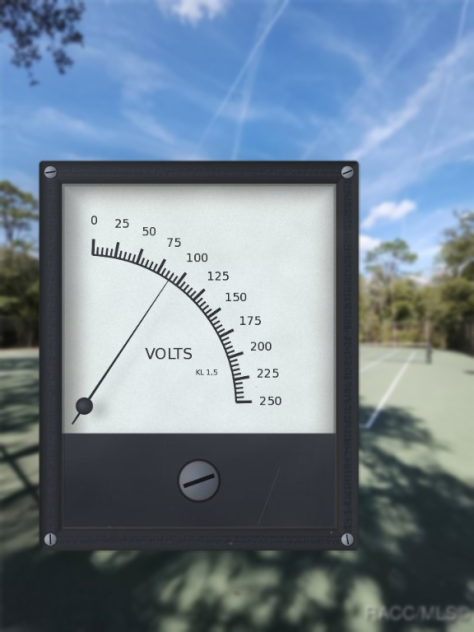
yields 90 V
